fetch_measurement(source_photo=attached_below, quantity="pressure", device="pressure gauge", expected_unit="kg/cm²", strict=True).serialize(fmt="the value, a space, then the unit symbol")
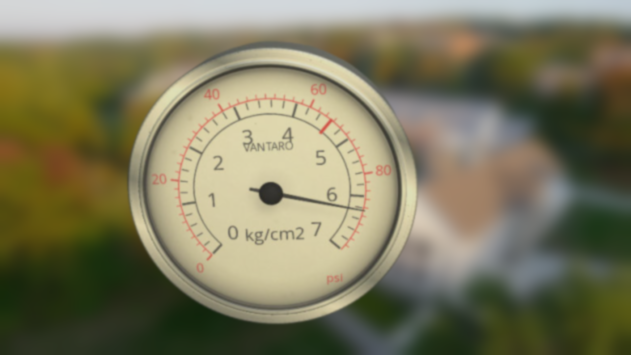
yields 6.2 kg/cm²
